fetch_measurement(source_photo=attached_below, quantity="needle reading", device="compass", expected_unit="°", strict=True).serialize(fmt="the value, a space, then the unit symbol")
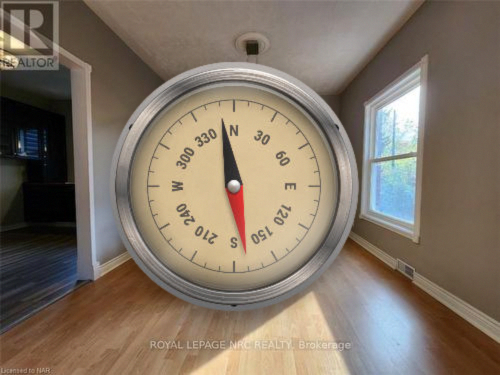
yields 170 °
